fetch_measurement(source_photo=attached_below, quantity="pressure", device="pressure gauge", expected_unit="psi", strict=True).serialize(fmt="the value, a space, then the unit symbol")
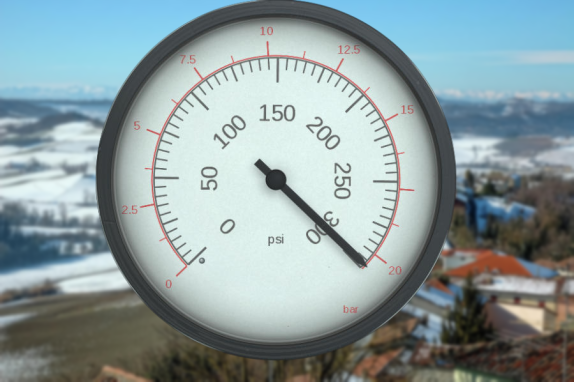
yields 297.5 psi
